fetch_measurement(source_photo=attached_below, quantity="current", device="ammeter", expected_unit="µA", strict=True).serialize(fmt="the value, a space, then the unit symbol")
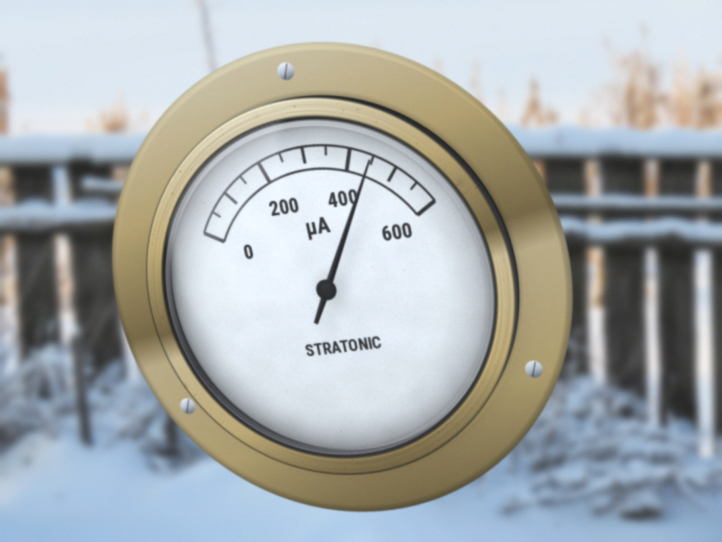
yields 450 µA
